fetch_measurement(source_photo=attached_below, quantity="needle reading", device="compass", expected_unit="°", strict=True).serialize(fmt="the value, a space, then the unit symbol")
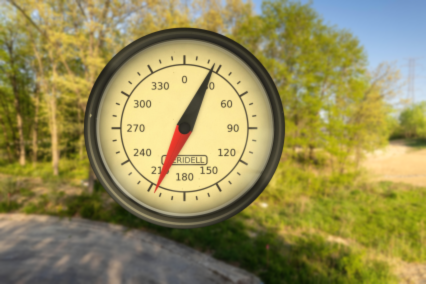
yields 205 °
